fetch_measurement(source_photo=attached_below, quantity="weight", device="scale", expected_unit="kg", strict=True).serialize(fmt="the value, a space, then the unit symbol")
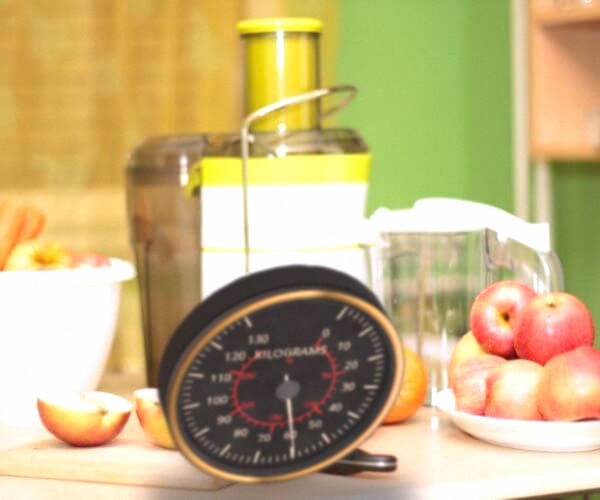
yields 60 kg
